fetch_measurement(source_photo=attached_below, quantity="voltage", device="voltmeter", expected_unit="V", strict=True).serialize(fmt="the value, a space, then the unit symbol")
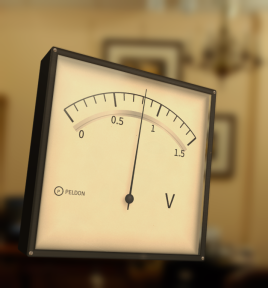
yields 0.8 V
